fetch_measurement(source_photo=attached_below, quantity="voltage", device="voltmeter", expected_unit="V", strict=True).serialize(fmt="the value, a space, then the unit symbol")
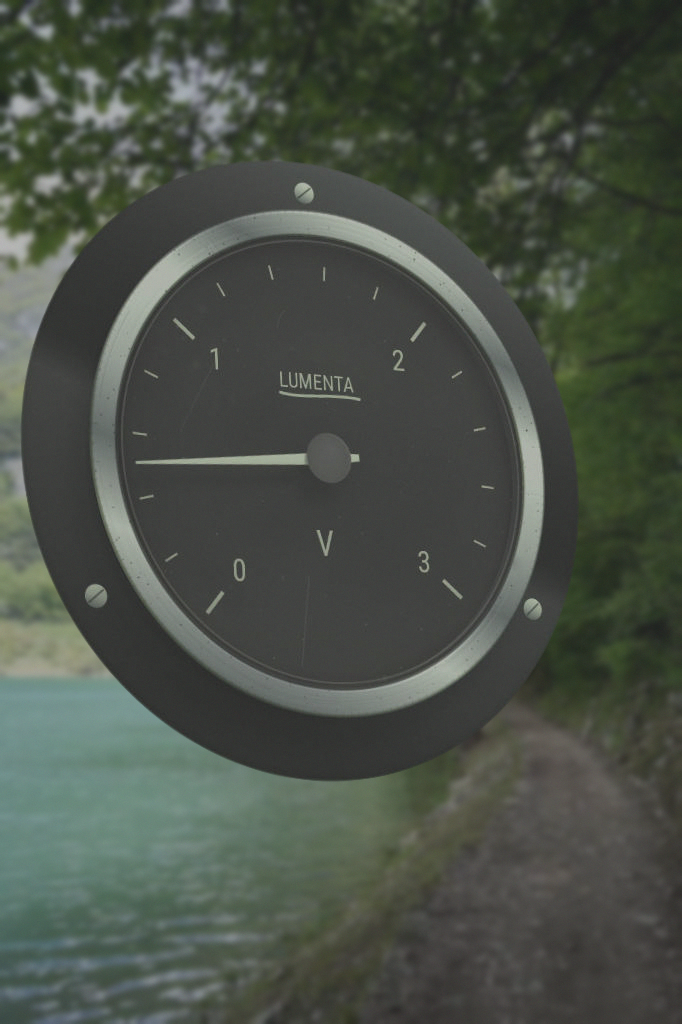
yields 0.5 V
